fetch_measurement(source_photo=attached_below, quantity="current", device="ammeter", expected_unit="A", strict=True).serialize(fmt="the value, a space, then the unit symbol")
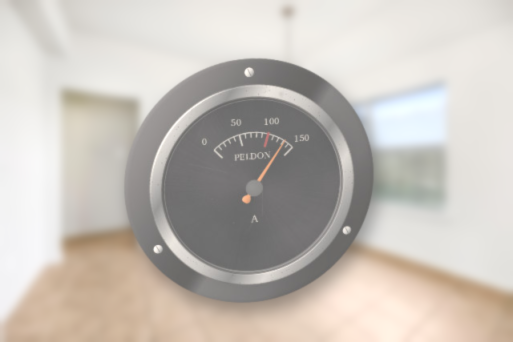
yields 130 A
